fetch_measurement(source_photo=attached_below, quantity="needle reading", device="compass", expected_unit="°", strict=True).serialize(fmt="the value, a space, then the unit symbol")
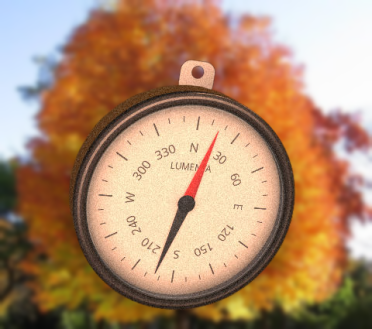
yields 15 °
